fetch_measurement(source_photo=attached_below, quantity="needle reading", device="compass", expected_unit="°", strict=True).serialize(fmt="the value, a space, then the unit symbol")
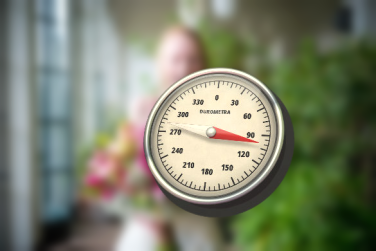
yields 100 °
